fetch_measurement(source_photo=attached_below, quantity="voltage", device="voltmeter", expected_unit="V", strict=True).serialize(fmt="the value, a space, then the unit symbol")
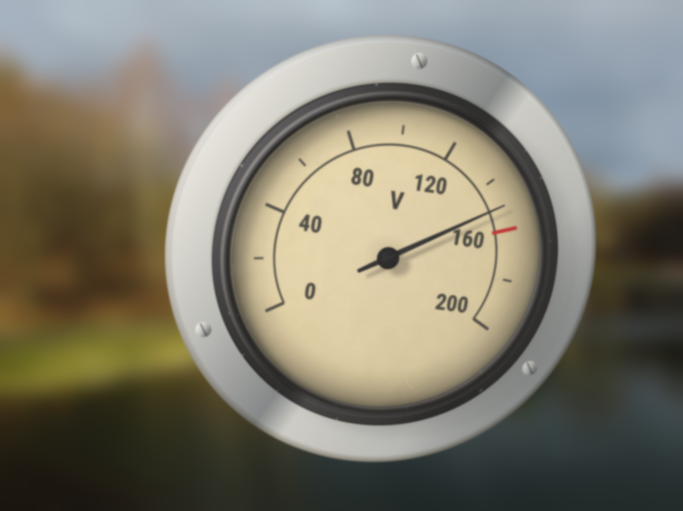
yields 150 V
